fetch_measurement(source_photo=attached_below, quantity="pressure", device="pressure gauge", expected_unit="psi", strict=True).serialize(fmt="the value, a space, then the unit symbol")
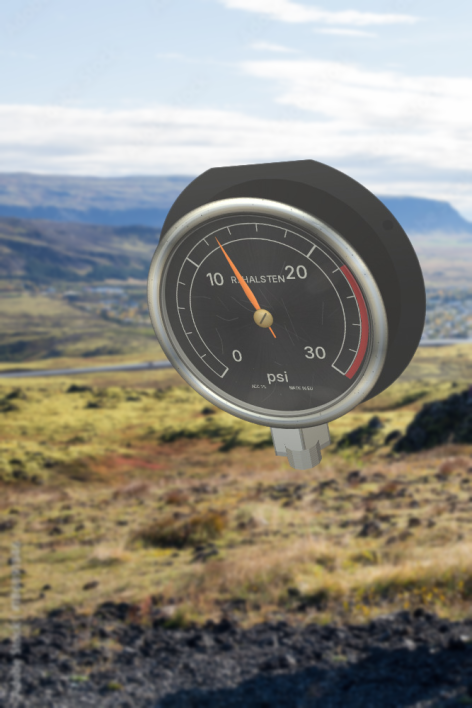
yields 13 psi
